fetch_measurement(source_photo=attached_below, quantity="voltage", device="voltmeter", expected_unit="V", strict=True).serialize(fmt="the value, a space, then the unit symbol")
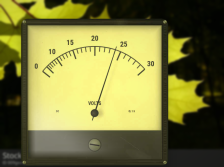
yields 24 V
